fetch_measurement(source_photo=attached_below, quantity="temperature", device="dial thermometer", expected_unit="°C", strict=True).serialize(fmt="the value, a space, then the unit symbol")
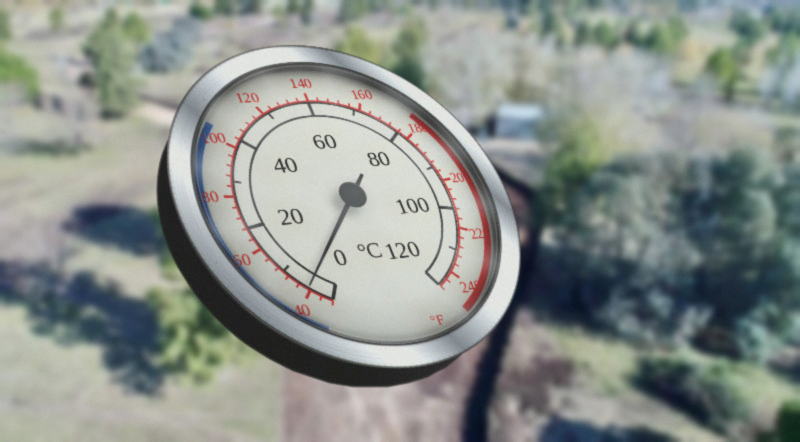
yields 5 °C
